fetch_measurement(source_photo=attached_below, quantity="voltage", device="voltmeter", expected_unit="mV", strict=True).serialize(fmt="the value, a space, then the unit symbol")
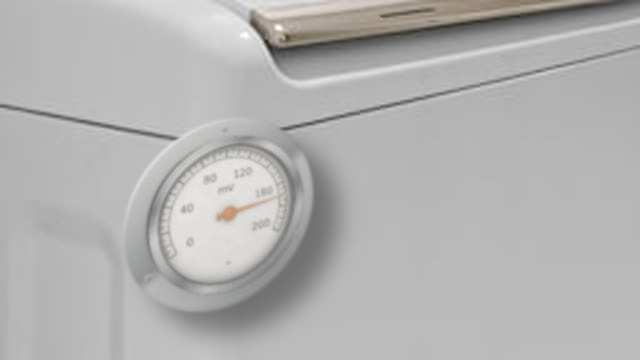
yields 170 mV
